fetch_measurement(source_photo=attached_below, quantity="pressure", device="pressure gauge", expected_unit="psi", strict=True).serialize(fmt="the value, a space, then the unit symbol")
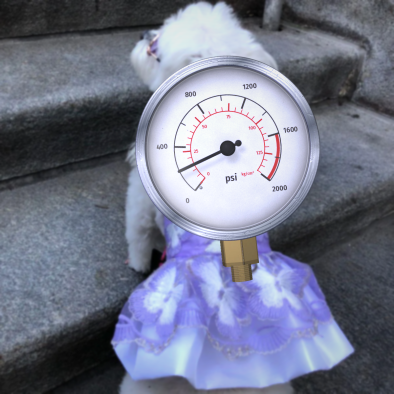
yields 200 psi
